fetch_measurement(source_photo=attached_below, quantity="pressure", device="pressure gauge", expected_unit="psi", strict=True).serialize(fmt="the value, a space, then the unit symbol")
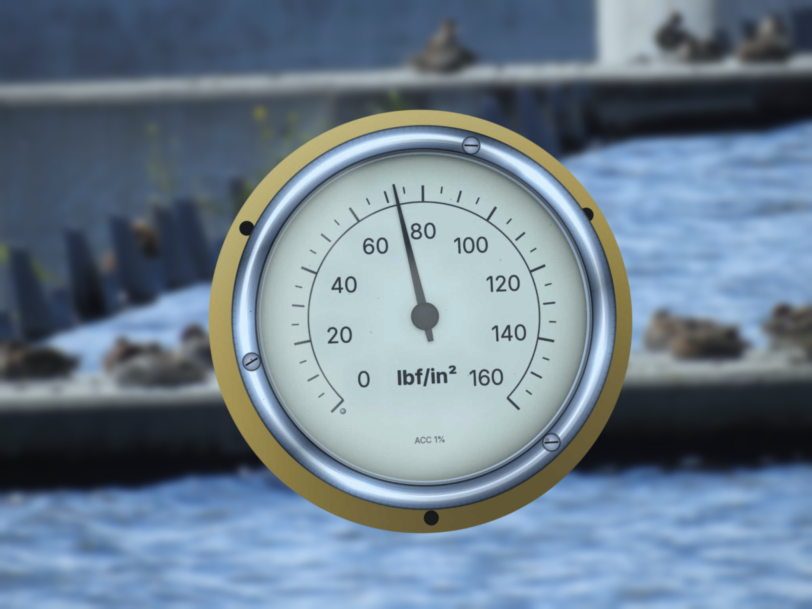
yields 72.5 psi
